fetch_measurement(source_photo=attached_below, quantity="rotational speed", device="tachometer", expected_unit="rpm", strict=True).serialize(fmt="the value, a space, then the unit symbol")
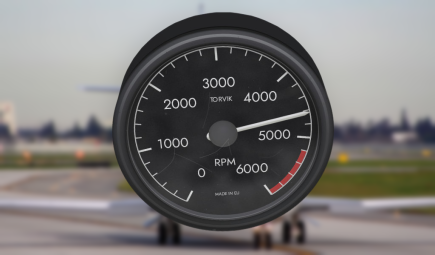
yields 4600 rpm
